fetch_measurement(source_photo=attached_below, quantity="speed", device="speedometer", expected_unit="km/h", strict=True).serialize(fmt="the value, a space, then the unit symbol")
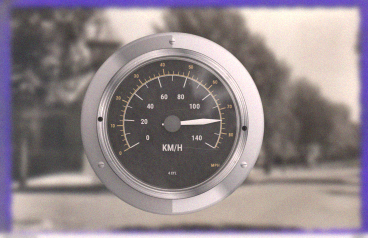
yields 120 km/h
